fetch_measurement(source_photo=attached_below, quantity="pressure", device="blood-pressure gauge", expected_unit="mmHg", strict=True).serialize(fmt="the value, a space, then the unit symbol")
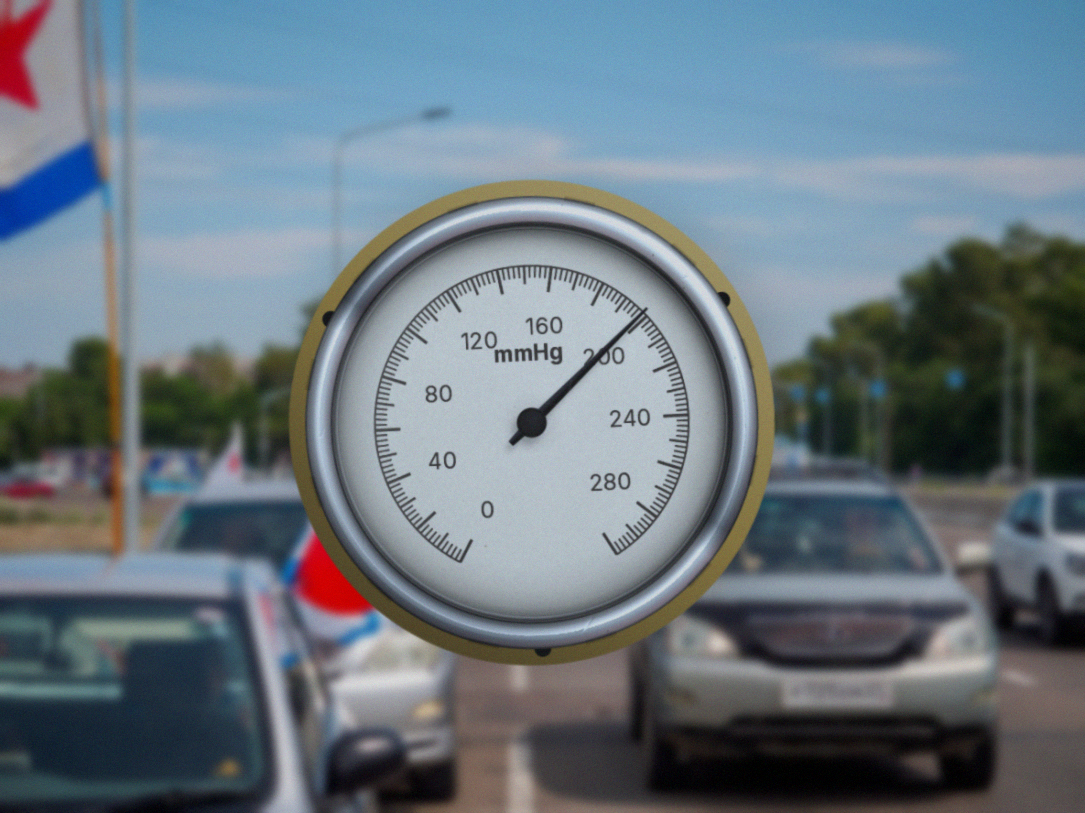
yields 198 mmHg
